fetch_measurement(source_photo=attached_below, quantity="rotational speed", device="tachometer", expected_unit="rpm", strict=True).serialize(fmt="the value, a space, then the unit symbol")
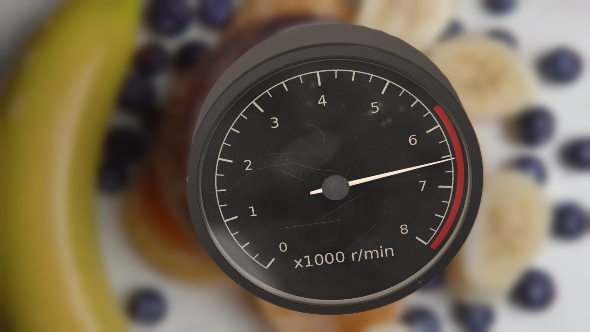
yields 6500 rpm
